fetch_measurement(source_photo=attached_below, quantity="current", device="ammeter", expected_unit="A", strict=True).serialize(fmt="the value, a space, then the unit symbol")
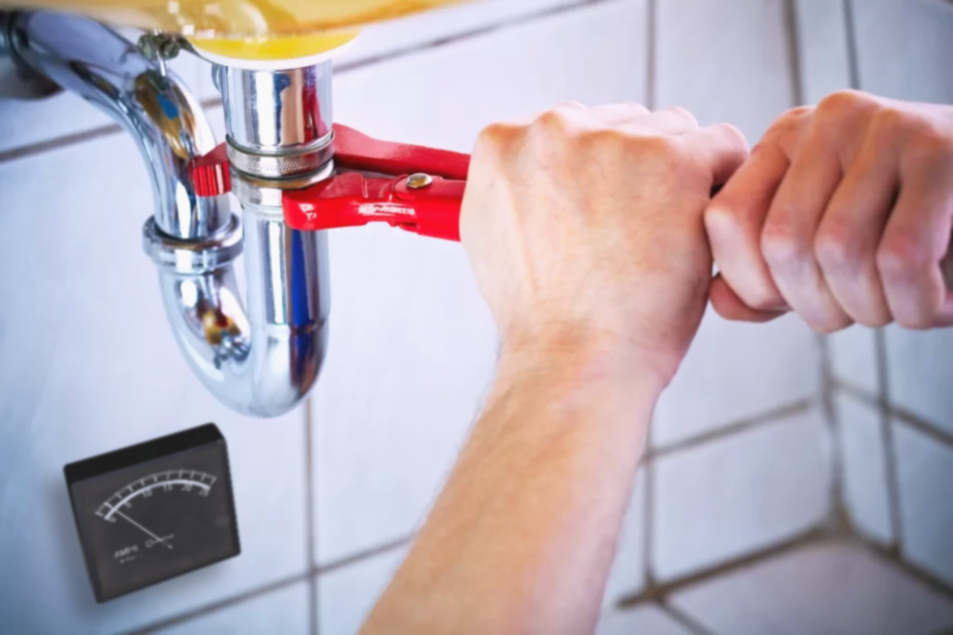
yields 2.5 A
